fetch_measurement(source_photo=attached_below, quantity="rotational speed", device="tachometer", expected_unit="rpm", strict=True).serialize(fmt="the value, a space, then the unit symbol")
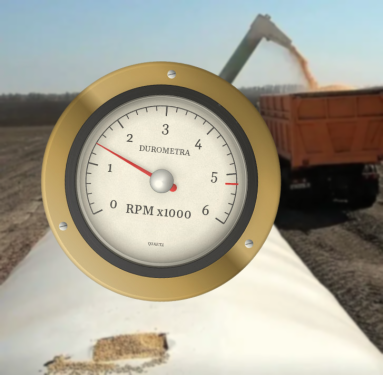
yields 1400 rpm
